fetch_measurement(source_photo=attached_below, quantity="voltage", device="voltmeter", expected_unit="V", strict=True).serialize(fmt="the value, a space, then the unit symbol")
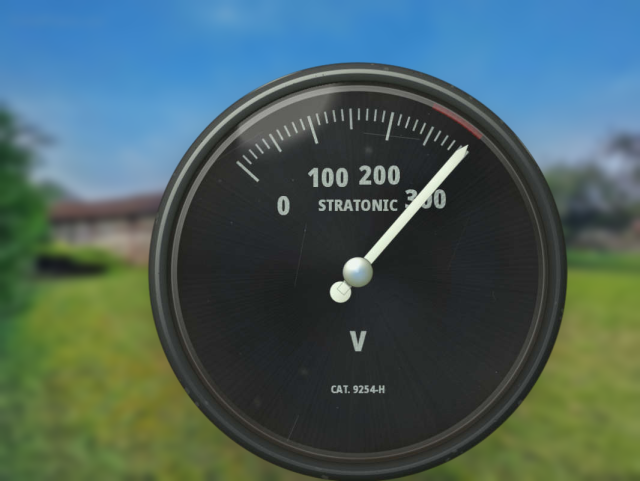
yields 295 V
